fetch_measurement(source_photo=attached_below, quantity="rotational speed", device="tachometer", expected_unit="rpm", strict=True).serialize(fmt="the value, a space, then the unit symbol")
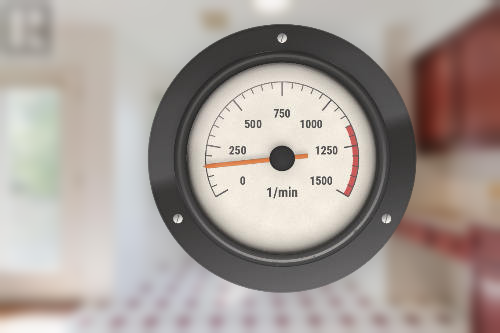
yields 150 rpm
